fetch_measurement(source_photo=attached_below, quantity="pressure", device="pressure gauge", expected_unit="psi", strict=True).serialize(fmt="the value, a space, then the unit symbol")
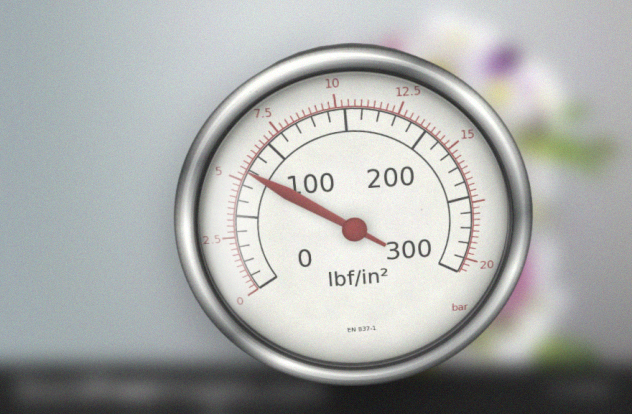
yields 80 psi
